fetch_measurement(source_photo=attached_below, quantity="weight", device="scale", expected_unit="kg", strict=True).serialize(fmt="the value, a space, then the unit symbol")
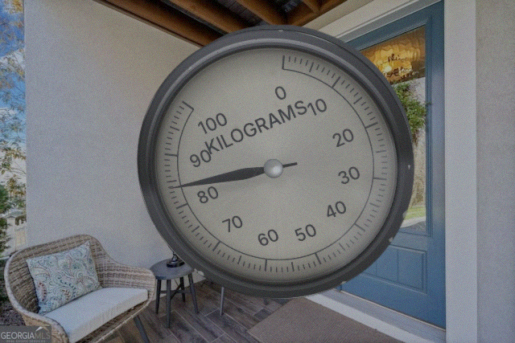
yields 84 kg
